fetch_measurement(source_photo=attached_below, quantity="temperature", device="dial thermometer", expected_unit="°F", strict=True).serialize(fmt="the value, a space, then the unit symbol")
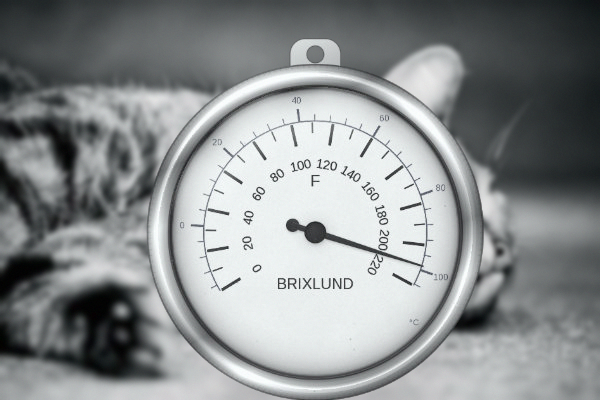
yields 210 °F
